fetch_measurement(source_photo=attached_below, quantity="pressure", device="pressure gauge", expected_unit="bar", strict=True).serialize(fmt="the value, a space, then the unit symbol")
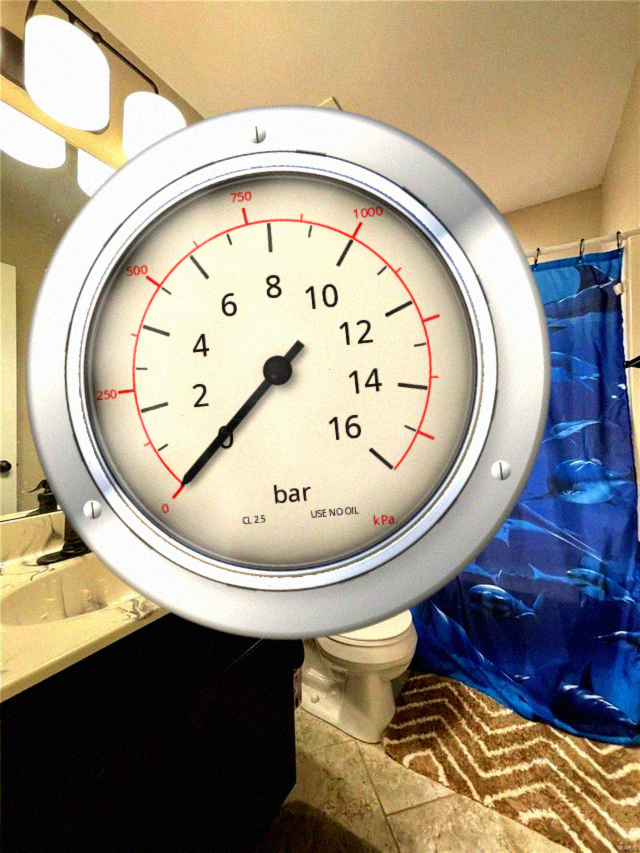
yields 0 bar
